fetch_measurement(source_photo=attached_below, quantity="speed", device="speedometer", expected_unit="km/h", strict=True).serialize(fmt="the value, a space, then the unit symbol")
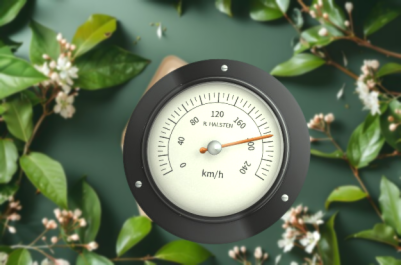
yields 195 km/h
